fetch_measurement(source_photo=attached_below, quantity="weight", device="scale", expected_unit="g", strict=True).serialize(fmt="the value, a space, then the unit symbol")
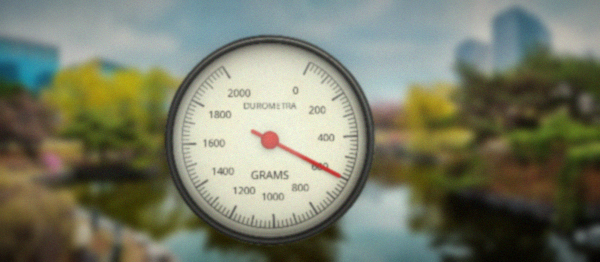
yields 600 g
